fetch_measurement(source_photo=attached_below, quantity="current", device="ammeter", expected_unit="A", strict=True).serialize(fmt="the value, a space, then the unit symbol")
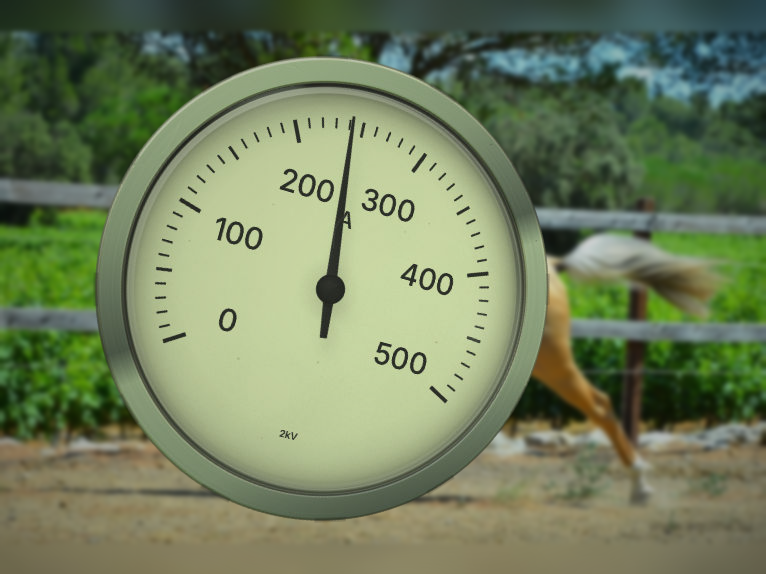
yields 240 A
